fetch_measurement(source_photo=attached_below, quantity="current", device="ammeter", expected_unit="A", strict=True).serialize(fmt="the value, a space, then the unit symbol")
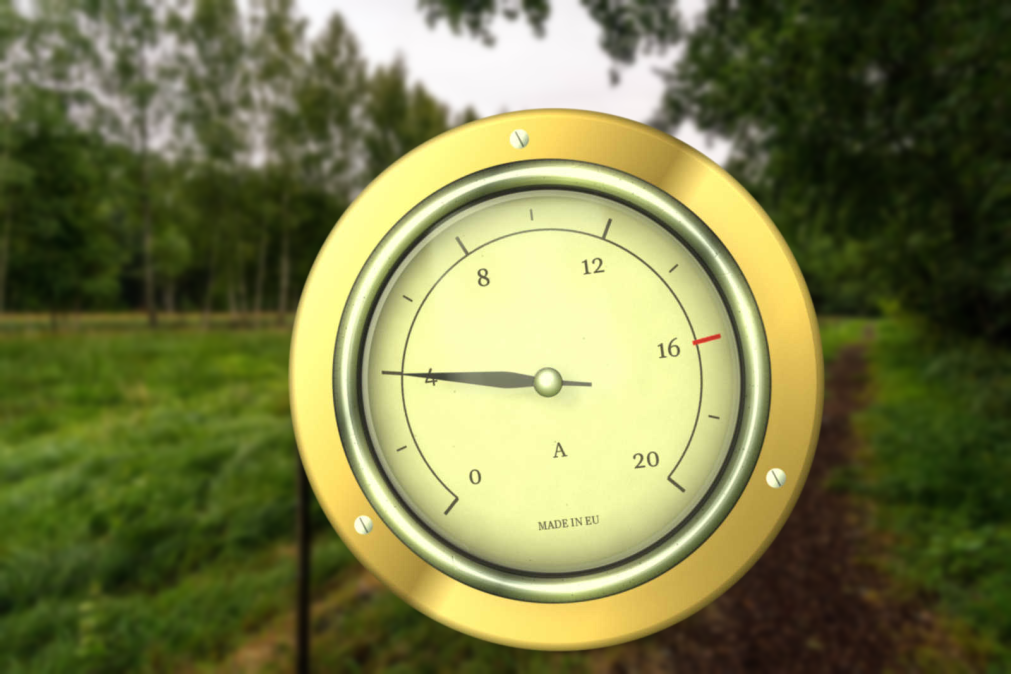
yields 4 A
